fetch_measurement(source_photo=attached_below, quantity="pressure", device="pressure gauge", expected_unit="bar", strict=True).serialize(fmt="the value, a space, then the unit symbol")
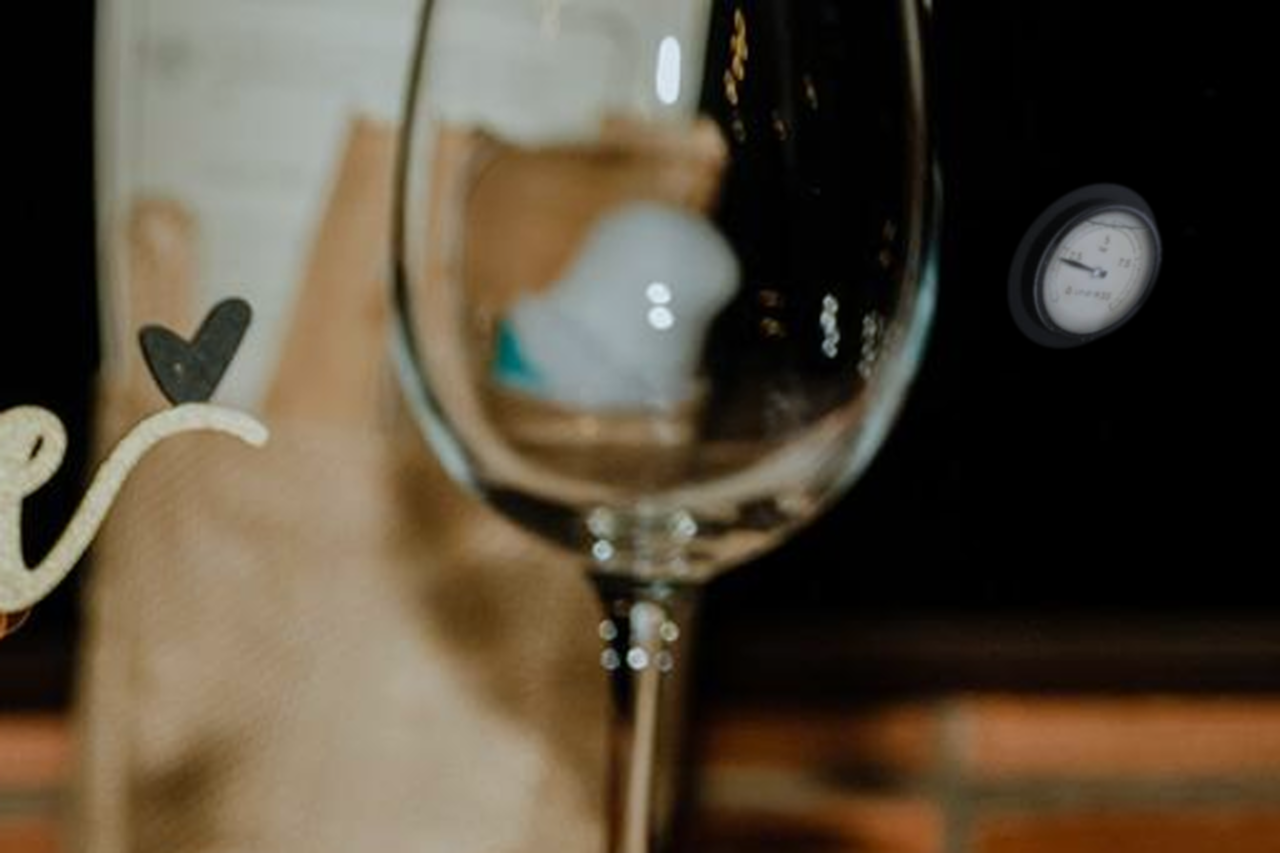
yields 2 bar
